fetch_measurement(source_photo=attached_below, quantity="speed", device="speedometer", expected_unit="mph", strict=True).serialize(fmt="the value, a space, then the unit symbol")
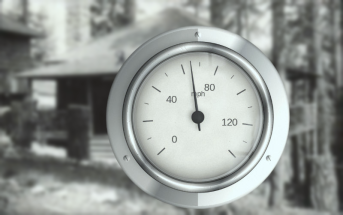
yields 65 mph
